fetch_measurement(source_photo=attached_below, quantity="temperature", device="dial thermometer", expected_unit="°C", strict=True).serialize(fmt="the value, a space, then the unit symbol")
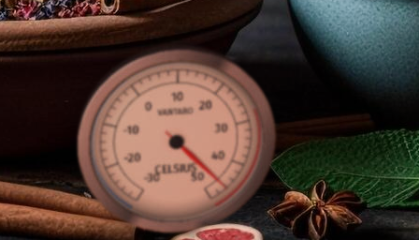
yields 46 °C
